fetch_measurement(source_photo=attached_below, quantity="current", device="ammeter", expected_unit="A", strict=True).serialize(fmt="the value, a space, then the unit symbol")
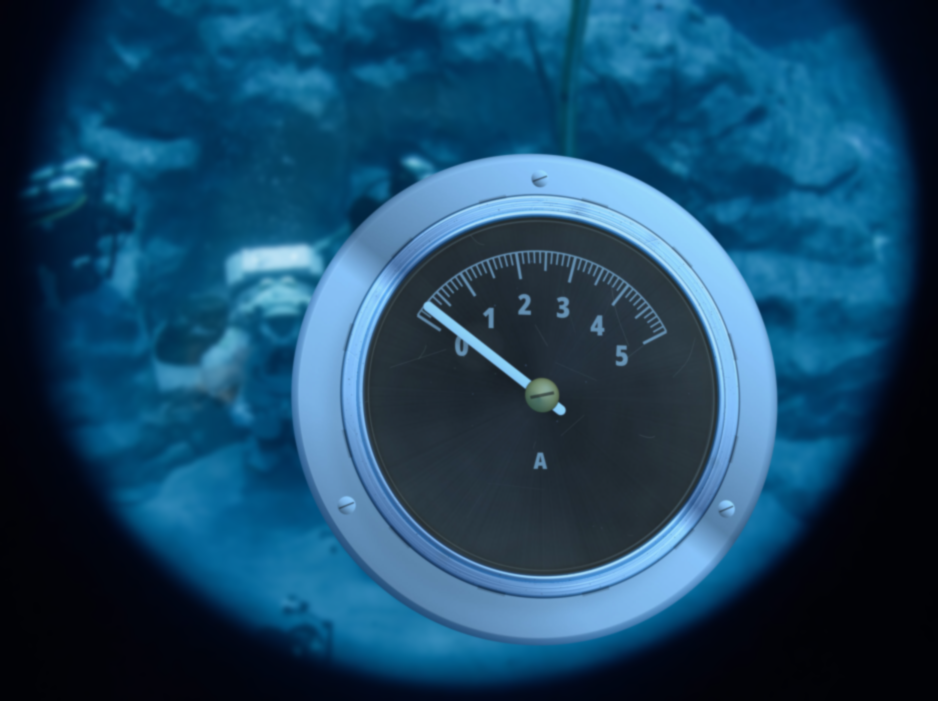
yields 0.2 A
